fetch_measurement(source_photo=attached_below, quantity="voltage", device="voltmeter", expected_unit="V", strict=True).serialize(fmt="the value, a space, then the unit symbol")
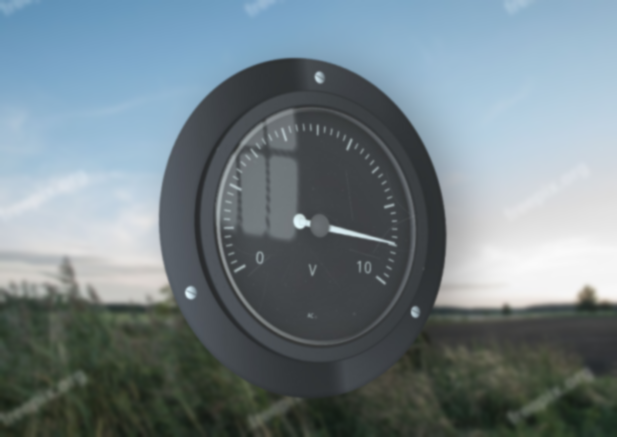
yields 9 V
